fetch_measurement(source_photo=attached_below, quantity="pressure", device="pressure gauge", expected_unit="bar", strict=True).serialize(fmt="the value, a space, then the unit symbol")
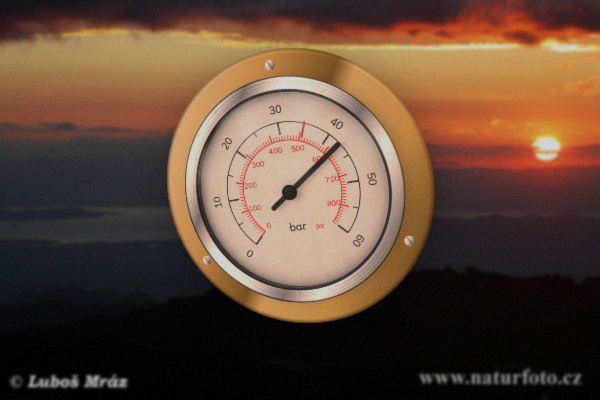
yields 42.5 bar
